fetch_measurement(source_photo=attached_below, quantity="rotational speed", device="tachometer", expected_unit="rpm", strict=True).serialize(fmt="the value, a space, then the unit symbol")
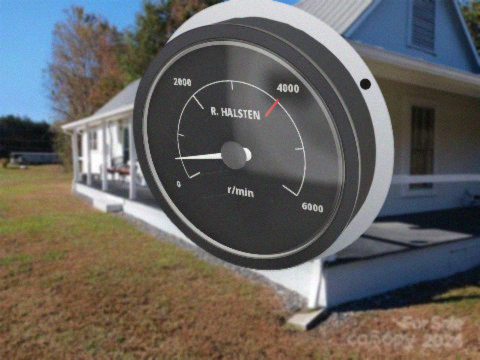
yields 500 rpm
